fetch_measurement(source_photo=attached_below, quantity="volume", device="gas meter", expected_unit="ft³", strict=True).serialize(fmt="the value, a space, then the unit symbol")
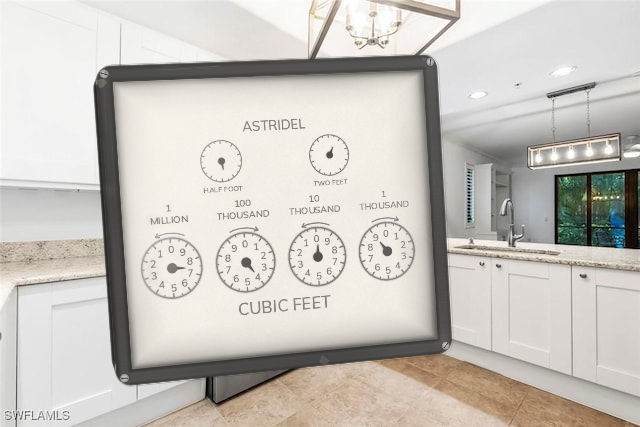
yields 739900 ft³
